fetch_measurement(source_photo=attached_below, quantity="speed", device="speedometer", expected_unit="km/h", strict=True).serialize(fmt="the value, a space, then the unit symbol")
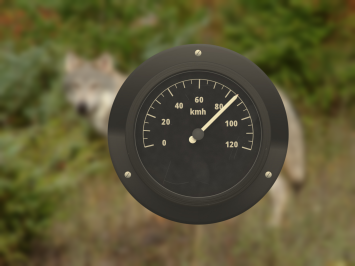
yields 85 km/h
